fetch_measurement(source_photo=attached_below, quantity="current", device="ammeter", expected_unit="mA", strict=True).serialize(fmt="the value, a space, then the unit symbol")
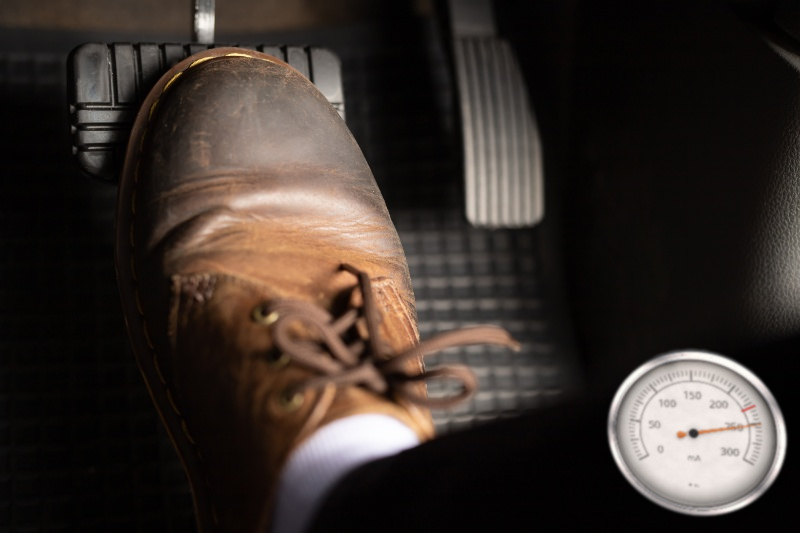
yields 250 mA
